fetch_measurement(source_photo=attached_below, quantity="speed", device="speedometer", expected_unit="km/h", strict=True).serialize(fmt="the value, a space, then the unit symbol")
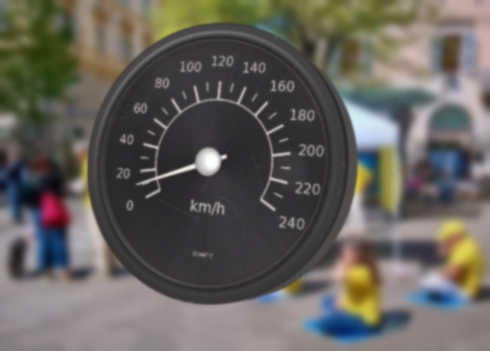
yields 10 km/h
